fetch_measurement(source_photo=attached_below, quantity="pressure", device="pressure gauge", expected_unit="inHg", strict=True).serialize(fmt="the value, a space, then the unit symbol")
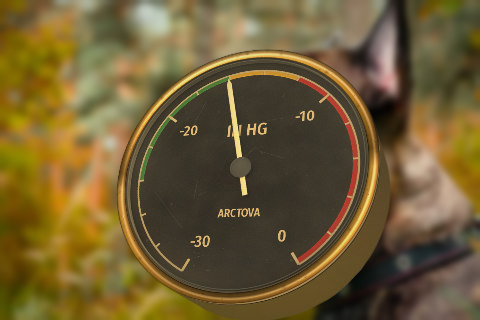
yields -16 inHg
